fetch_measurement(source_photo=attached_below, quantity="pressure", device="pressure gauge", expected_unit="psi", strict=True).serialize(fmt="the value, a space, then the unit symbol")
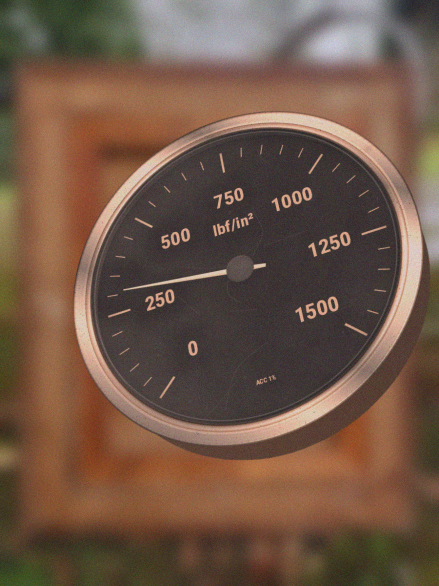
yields 300 psi
